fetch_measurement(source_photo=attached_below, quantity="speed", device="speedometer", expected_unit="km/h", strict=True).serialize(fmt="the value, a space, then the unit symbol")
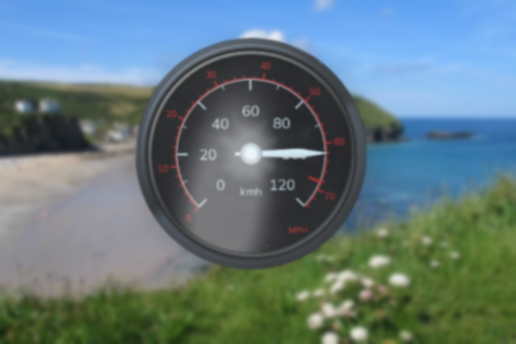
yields 100 km/h
